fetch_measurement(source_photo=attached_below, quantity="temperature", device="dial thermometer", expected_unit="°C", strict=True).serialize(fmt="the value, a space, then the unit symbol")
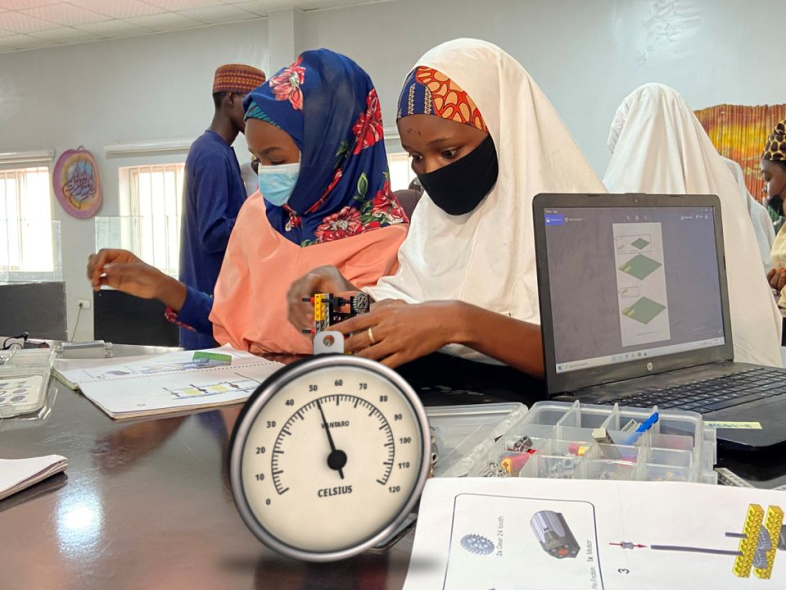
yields 50 °C
